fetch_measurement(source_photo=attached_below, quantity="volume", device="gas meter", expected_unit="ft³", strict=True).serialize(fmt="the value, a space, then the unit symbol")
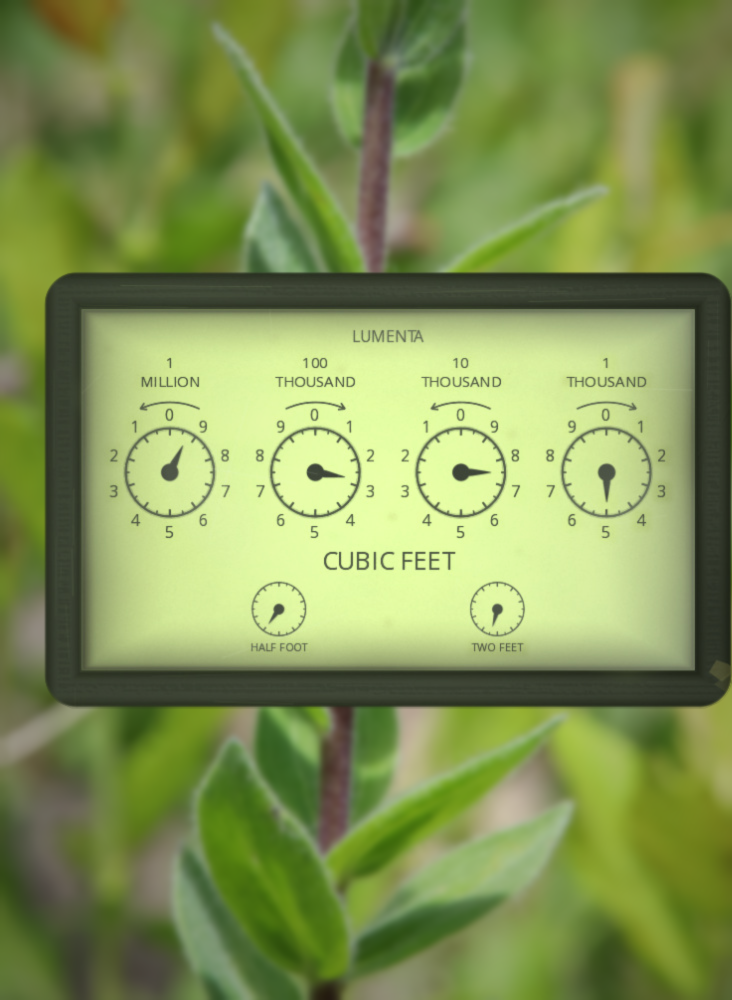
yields 927500 ft³
